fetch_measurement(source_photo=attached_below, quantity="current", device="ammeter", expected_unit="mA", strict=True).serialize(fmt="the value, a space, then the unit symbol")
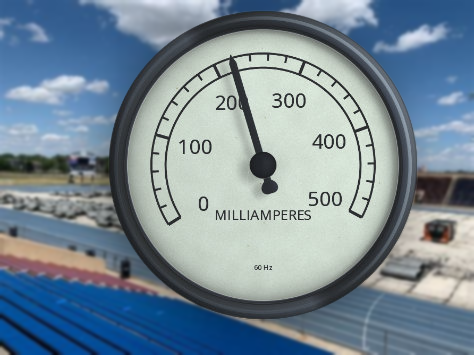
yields 220 mA
